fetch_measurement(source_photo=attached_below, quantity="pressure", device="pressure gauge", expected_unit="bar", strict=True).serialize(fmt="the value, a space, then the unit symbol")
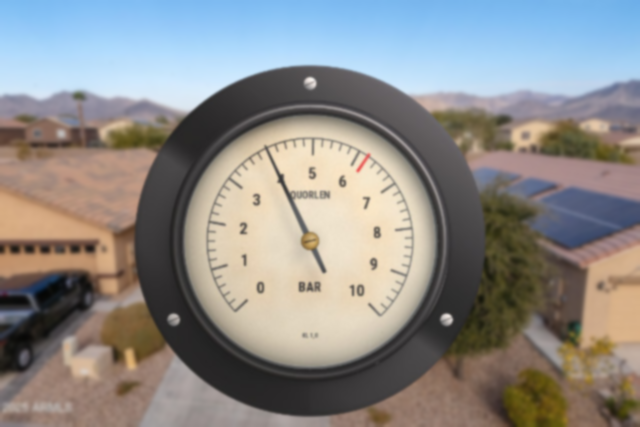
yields 4 bar
